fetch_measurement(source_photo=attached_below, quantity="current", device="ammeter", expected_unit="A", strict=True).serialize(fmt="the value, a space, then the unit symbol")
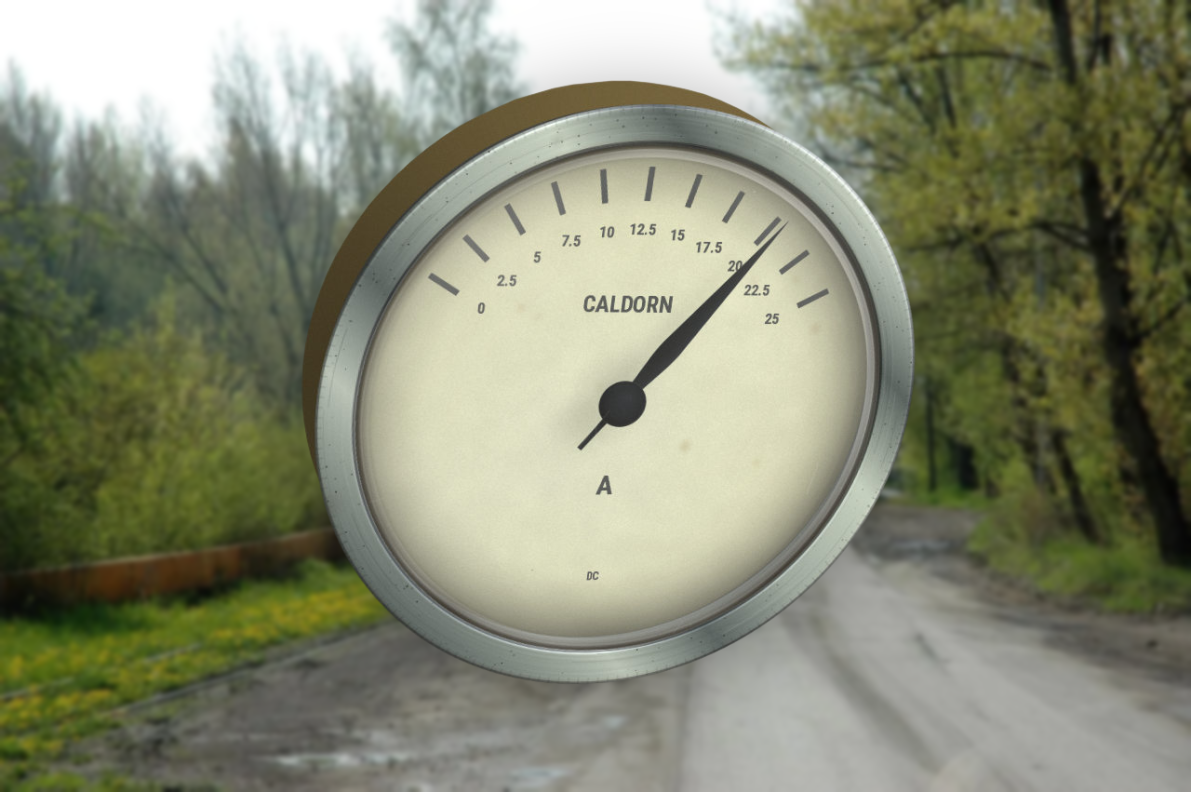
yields 20 A
